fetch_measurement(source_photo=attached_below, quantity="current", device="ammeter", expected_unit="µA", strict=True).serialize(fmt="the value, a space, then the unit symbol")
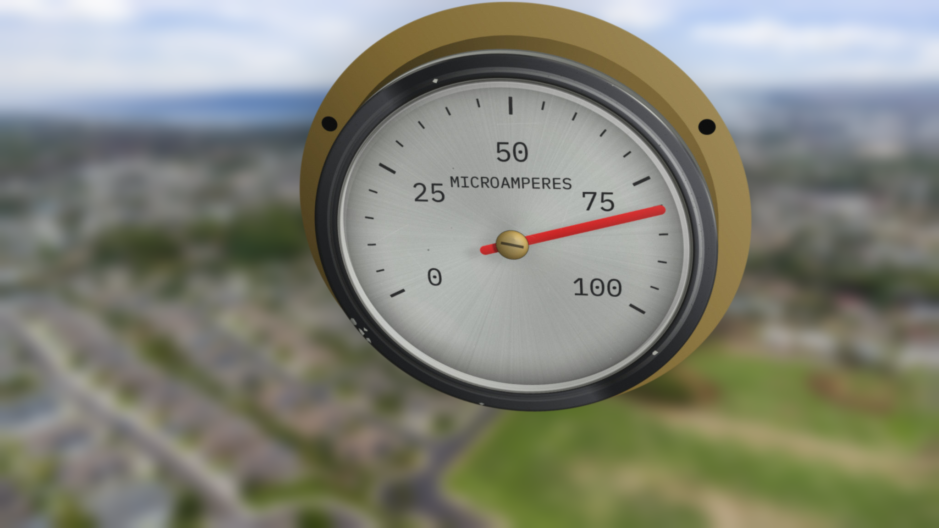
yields 80 µA
